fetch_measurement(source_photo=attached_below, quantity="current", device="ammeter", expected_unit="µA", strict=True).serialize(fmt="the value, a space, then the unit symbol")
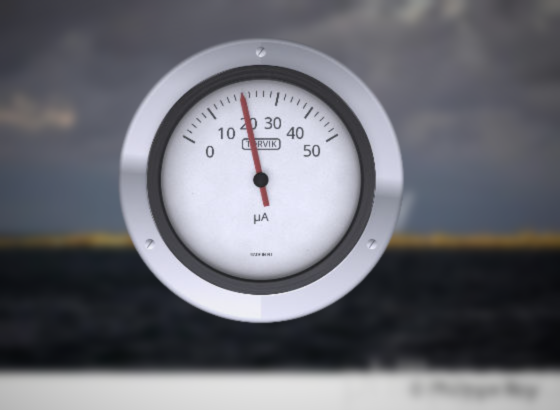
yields 20 µA
